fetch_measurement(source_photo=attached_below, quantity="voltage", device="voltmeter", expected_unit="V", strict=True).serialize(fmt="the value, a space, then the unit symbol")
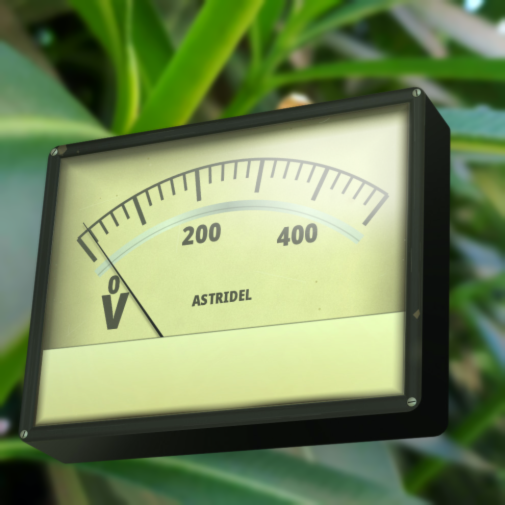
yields 20 V
